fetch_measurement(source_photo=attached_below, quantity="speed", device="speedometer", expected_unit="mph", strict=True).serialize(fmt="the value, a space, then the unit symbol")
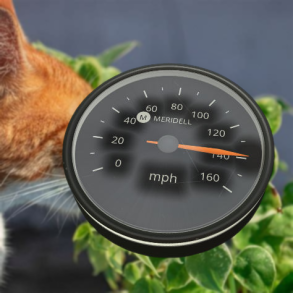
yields 140 mph
